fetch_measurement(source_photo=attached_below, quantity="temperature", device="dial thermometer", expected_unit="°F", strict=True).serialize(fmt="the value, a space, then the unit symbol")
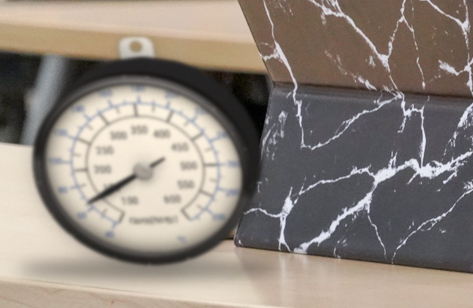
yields 150 °F
